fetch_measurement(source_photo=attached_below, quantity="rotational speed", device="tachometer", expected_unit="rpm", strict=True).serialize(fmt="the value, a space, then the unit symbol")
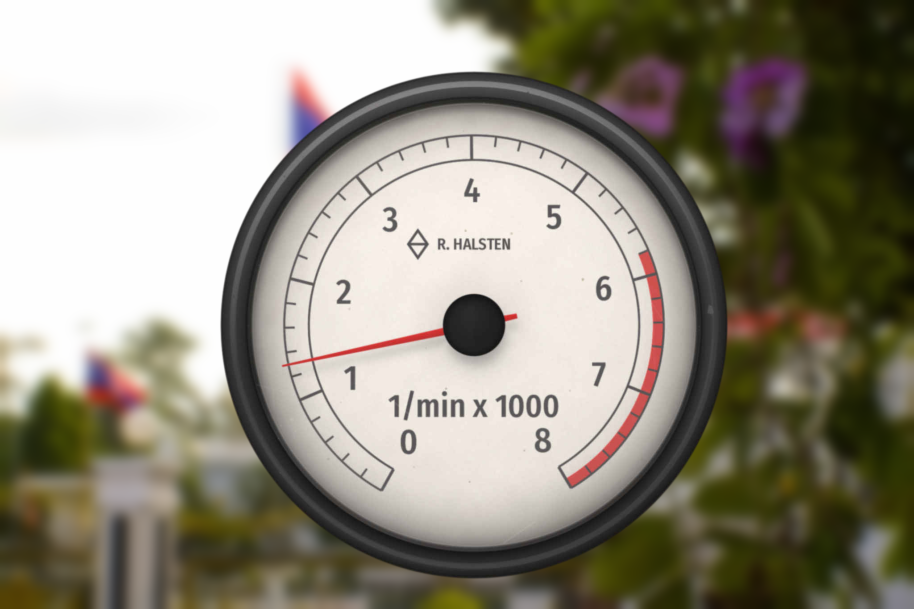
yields 1300 rpm
